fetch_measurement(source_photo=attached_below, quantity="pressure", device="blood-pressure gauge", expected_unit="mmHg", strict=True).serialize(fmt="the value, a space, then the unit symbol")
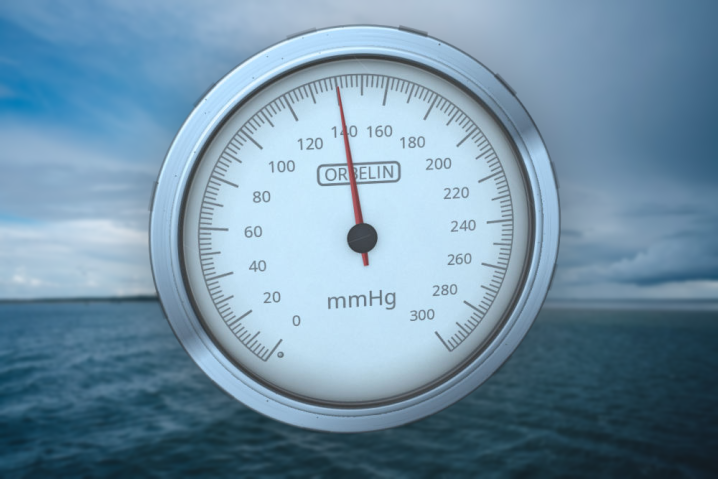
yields 140 mmHg
